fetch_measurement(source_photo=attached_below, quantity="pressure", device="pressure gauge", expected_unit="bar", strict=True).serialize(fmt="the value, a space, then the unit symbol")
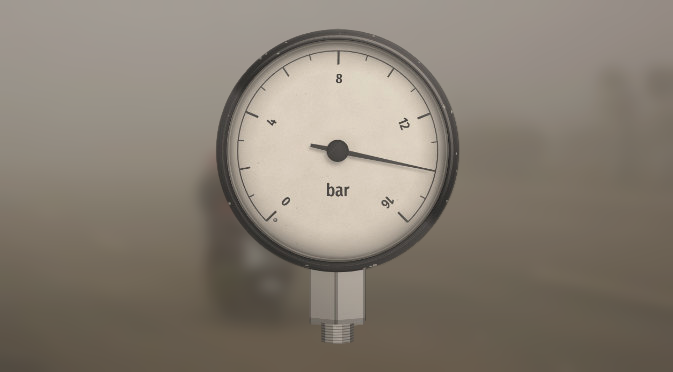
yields 14 bar
